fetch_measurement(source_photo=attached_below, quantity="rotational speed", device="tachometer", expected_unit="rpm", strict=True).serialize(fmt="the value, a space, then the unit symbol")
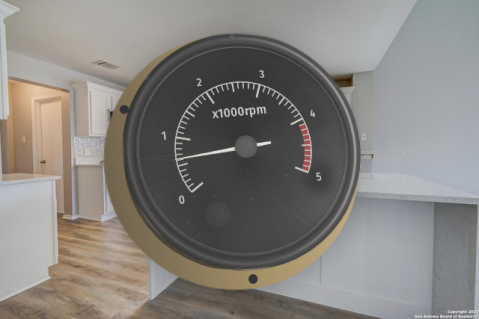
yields 600 rpm
